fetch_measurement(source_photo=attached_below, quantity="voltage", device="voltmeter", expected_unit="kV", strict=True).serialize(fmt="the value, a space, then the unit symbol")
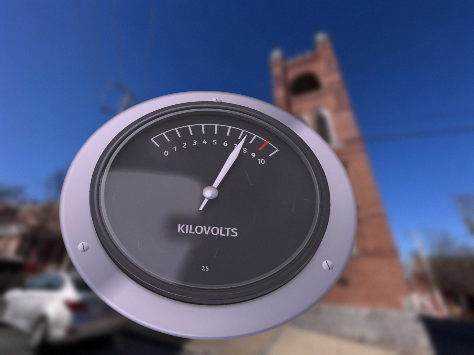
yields 7.5 kV
